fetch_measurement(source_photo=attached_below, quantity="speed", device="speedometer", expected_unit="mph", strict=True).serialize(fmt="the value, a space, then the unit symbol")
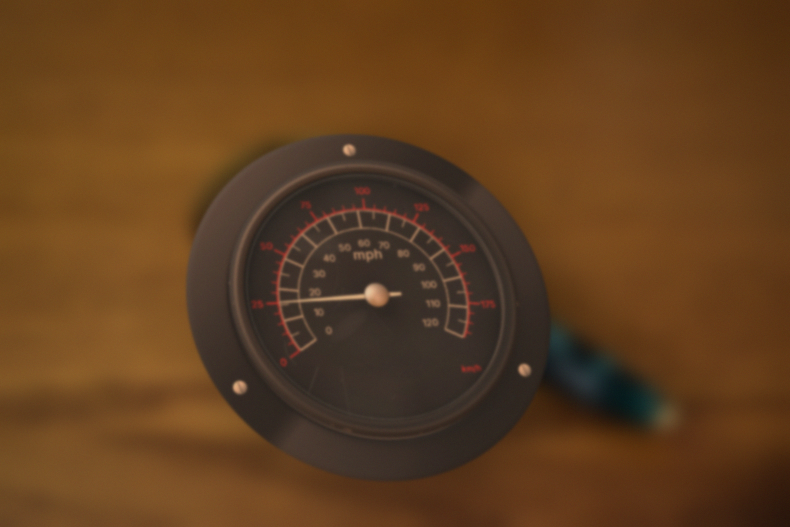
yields 15 mph
